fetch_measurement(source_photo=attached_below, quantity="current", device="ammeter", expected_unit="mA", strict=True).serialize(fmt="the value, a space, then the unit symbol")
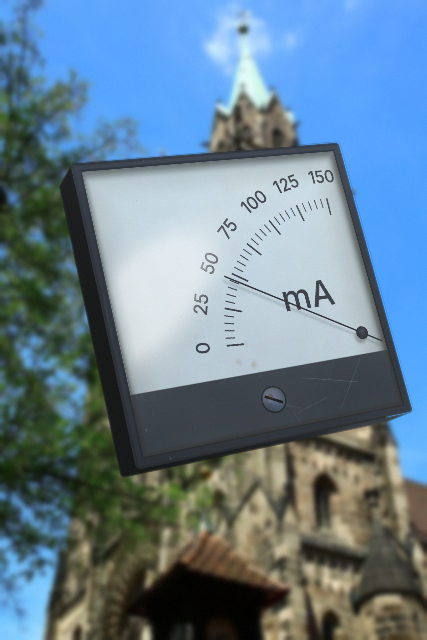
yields 45 mA
